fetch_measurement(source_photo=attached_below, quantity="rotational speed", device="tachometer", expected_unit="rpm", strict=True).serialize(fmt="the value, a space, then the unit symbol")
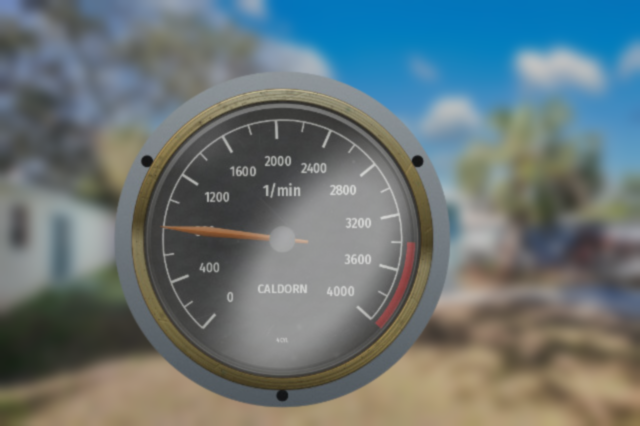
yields 800 rpm
